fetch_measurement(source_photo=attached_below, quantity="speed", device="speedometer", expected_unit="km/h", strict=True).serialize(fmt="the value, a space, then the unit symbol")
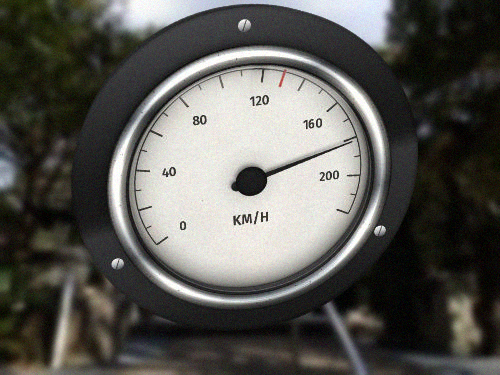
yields 180 km/h
